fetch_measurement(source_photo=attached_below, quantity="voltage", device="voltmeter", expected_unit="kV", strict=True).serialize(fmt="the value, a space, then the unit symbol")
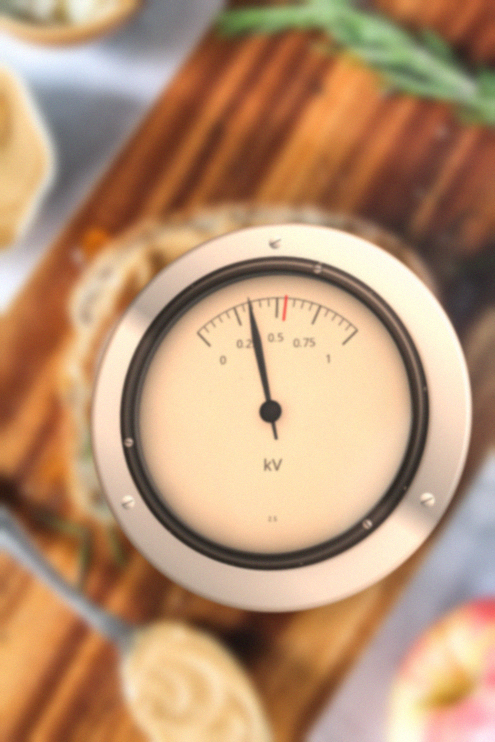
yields 0.35 kV
